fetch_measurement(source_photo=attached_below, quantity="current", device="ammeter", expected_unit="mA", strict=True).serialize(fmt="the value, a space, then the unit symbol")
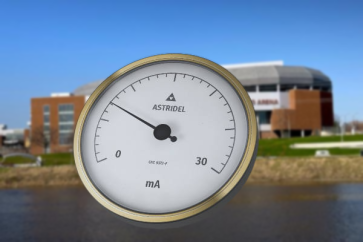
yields 7 mA
